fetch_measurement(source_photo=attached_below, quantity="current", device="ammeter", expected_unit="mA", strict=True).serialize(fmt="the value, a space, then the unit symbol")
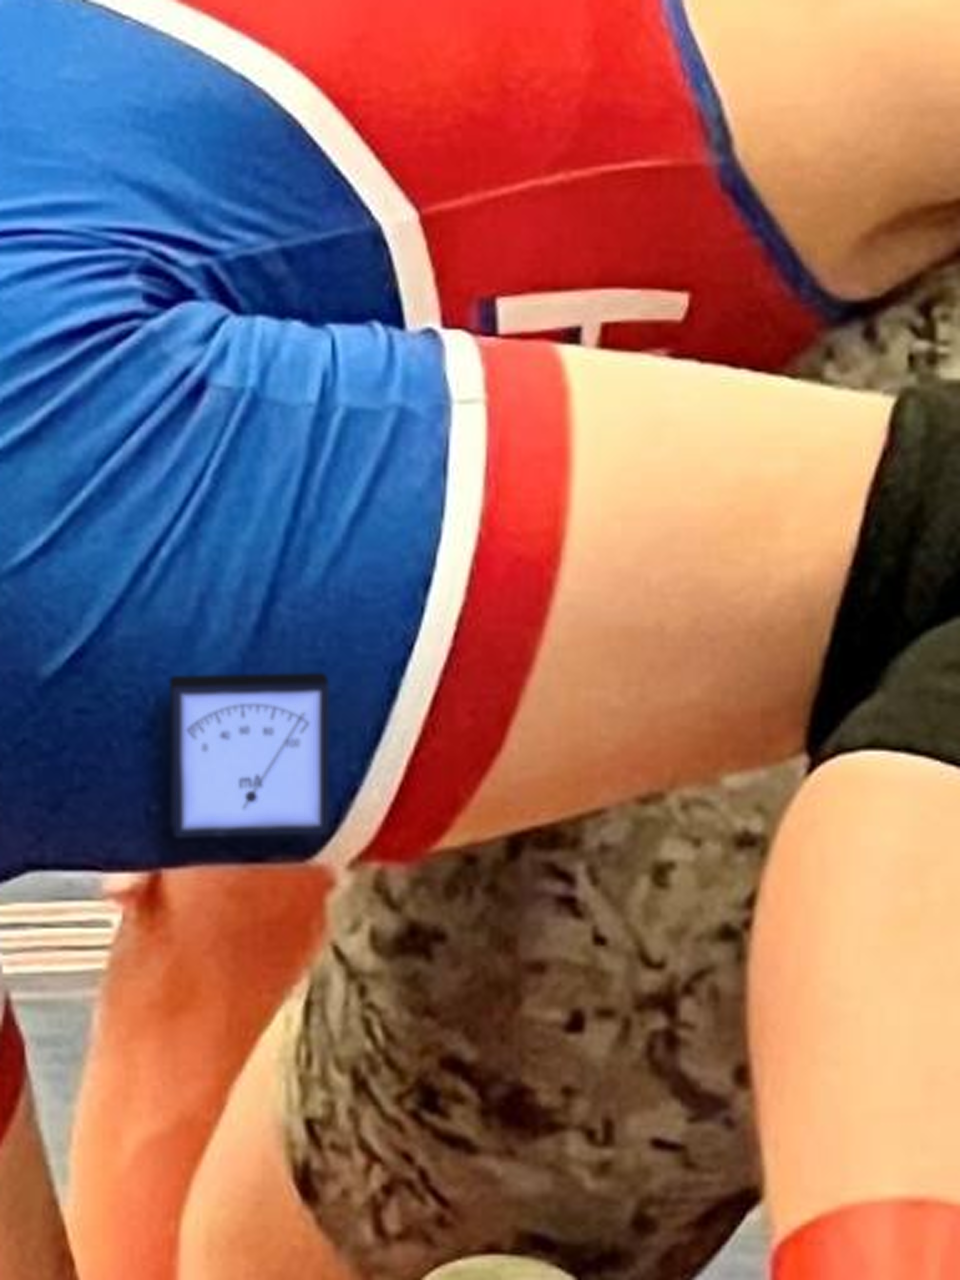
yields 95 mA
